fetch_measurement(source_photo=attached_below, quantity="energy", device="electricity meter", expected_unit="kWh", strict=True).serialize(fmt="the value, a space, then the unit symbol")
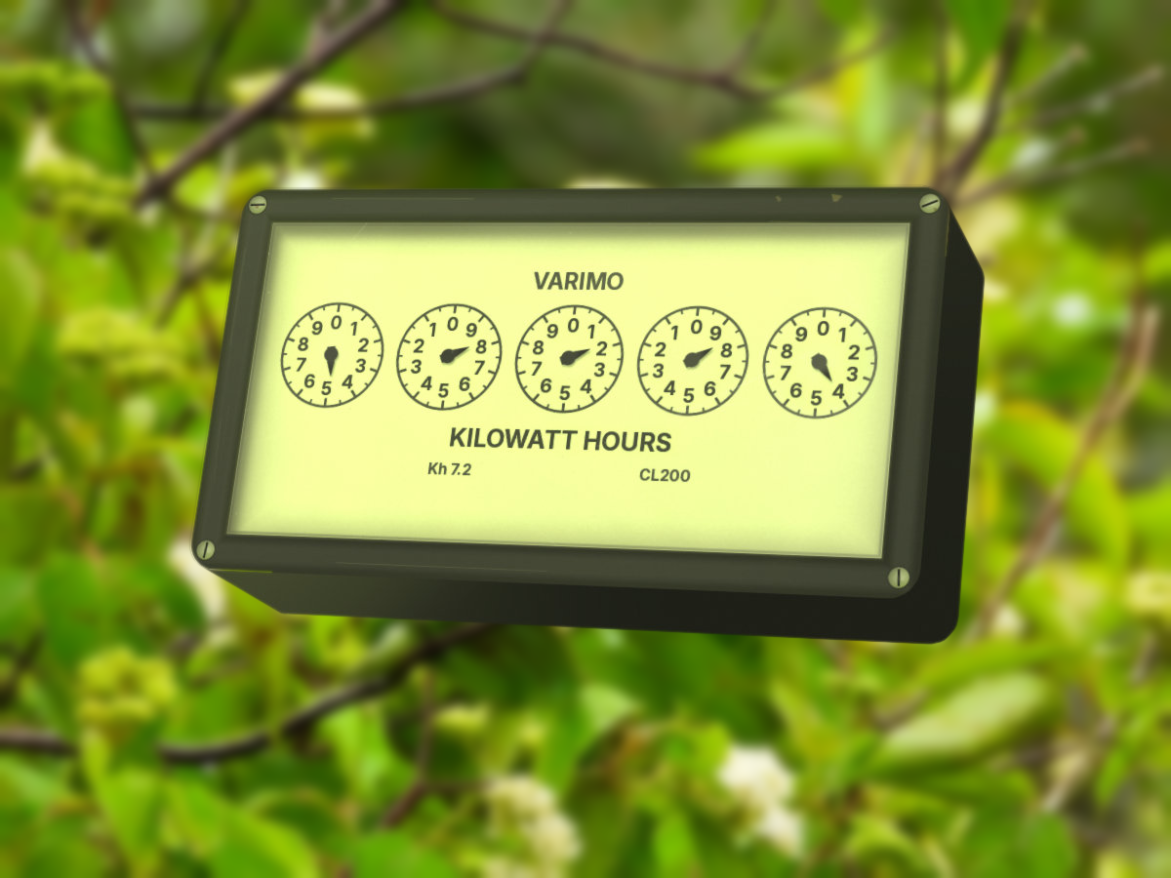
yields 48184 kWh
